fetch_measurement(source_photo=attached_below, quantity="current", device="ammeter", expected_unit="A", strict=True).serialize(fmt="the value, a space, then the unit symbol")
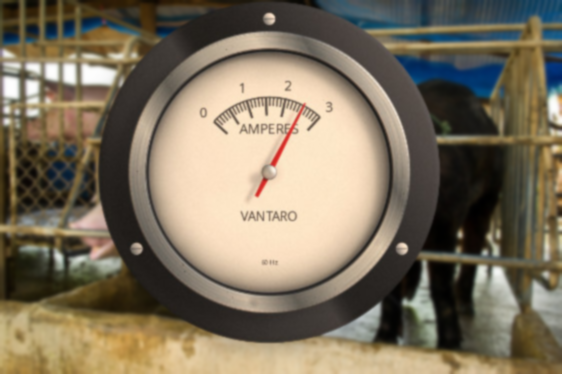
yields 2.5 A
